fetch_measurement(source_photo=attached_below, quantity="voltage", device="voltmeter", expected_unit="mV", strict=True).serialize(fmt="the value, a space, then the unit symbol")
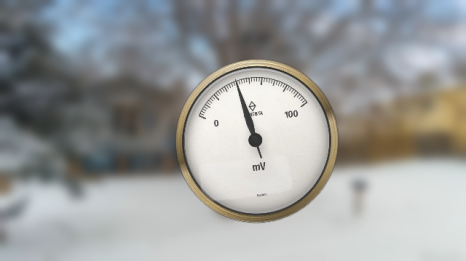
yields 40 mV
